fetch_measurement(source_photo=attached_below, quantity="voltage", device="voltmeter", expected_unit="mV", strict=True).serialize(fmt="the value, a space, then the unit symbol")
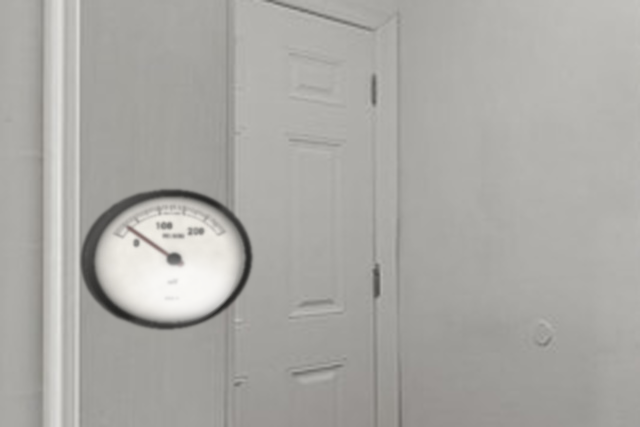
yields 25 mV
